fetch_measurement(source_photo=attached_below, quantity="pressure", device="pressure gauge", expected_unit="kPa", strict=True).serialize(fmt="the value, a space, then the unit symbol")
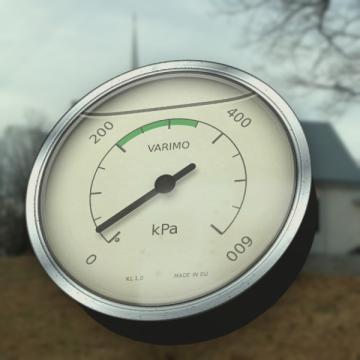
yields 25 kPa
